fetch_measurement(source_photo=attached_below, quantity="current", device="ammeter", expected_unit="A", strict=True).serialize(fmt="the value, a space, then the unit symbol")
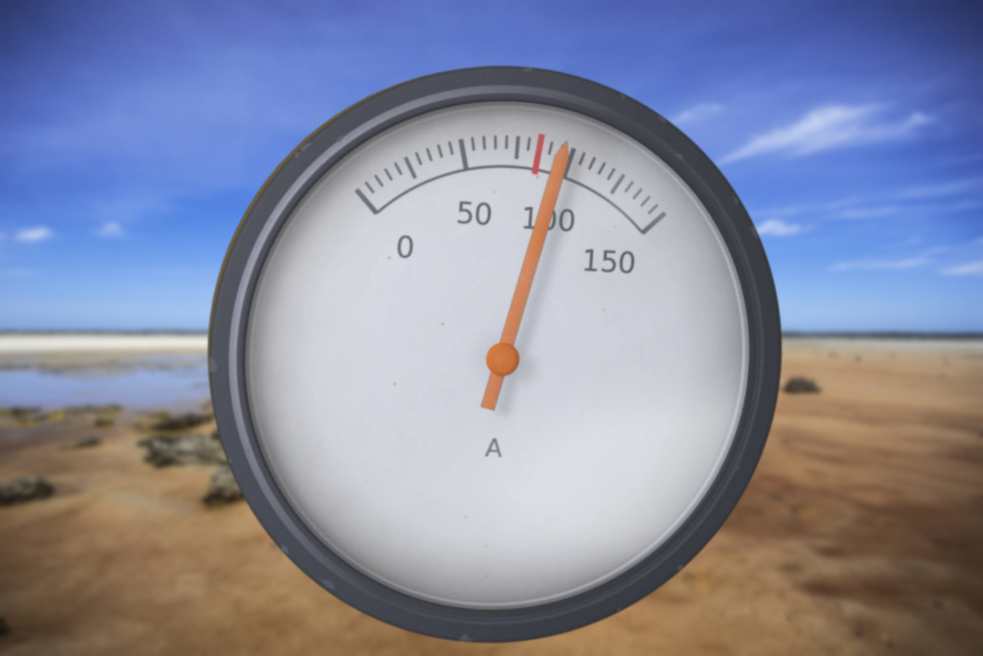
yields 95 A
